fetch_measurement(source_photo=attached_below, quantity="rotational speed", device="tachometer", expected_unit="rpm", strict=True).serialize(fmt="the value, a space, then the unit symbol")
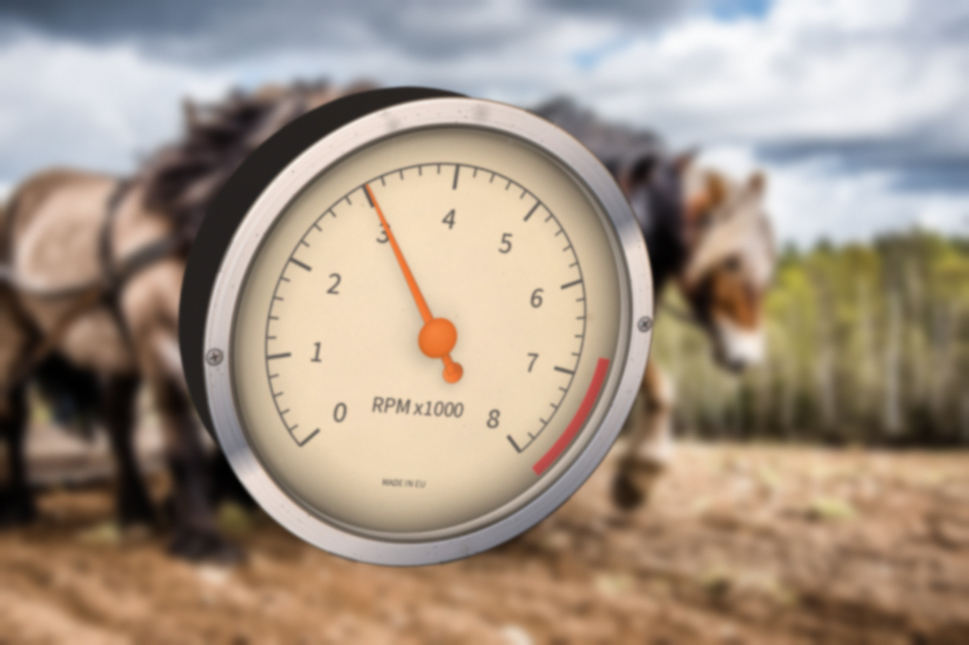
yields 3000 rpm
